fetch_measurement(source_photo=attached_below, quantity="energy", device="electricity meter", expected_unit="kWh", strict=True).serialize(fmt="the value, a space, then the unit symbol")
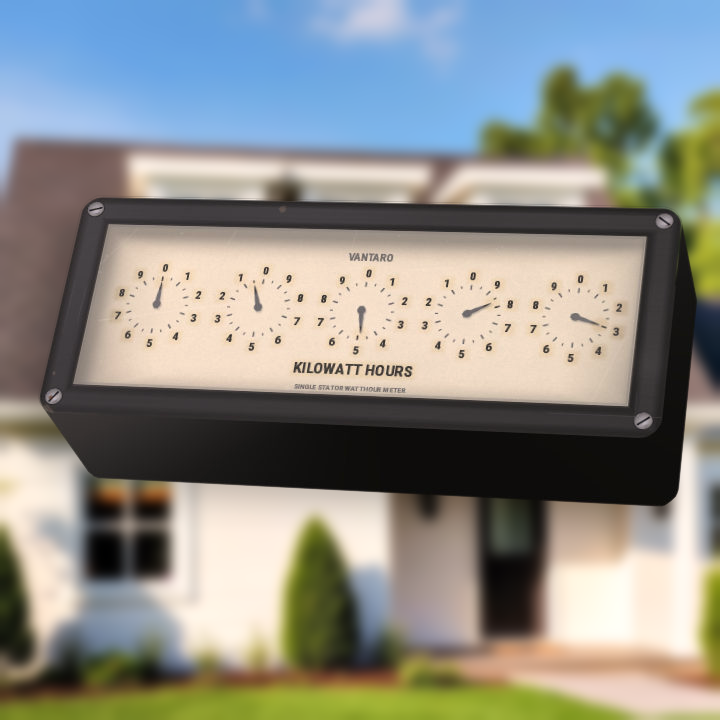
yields 483 kWh
